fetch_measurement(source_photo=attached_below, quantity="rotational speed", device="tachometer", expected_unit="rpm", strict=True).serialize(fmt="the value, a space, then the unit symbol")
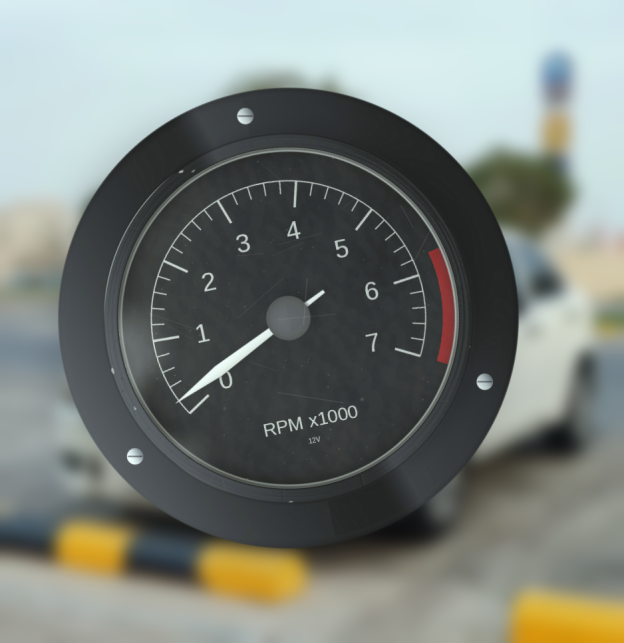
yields 200 rpm
